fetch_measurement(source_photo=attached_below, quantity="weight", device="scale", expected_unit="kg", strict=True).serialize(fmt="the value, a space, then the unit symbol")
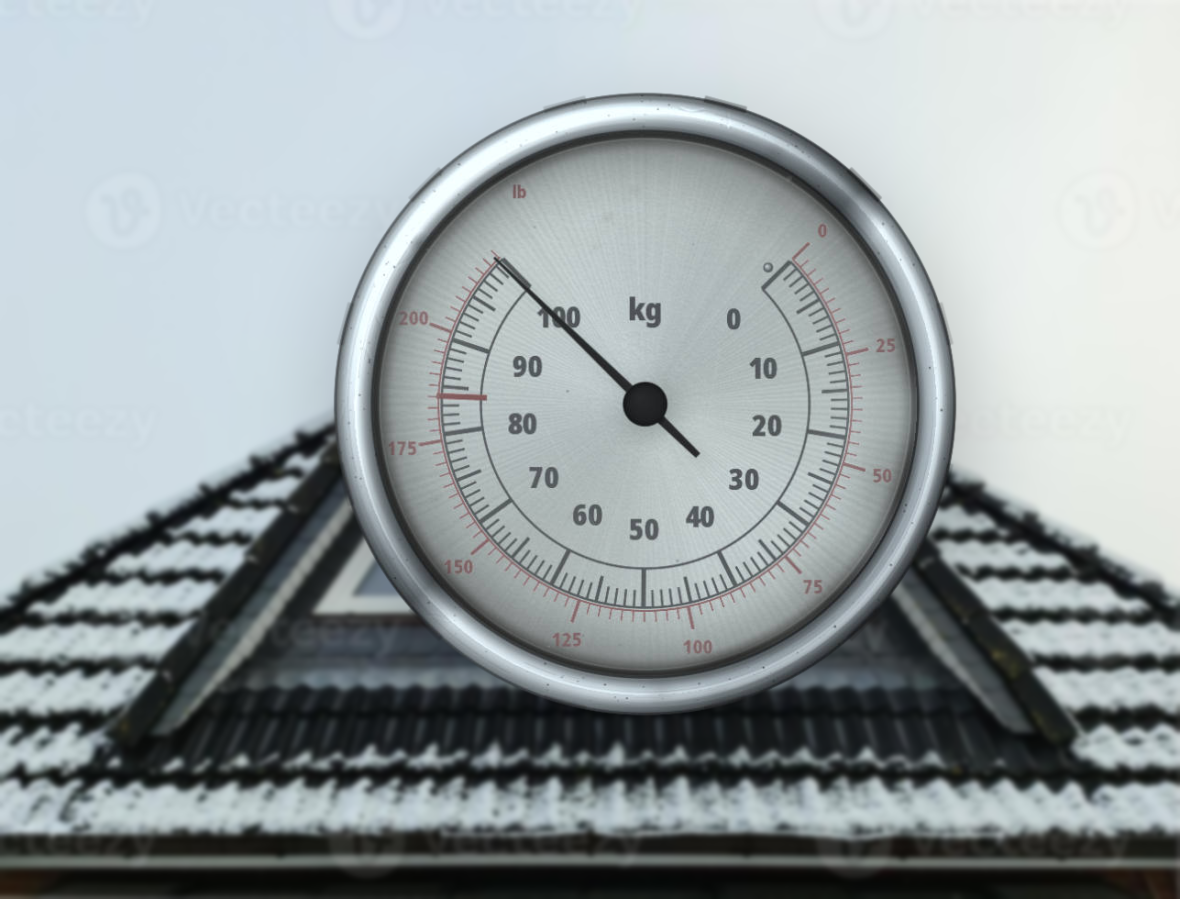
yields 99.5 kg
